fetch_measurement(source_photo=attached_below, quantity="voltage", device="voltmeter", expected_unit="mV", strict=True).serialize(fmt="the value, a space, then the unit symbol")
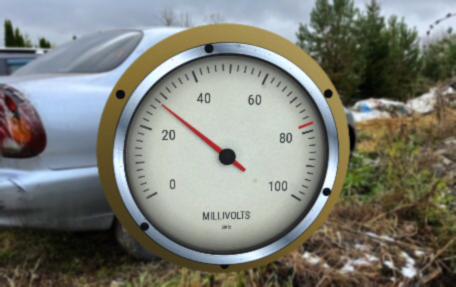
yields 28 mV
